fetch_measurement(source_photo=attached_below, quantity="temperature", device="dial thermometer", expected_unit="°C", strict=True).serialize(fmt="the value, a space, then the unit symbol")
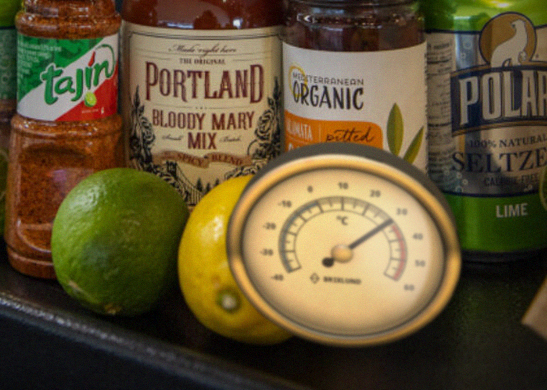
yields 30 °C
